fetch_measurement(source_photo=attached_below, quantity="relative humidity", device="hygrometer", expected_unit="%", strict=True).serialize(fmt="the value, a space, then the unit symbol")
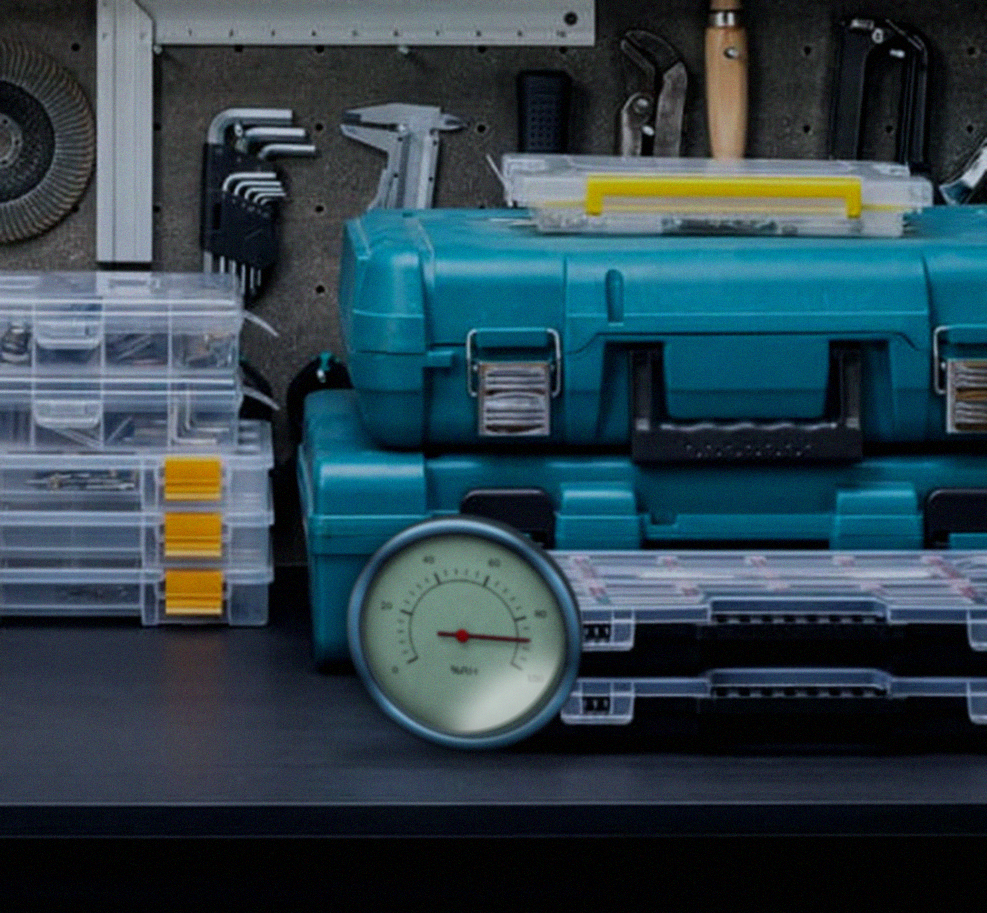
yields 88 %
